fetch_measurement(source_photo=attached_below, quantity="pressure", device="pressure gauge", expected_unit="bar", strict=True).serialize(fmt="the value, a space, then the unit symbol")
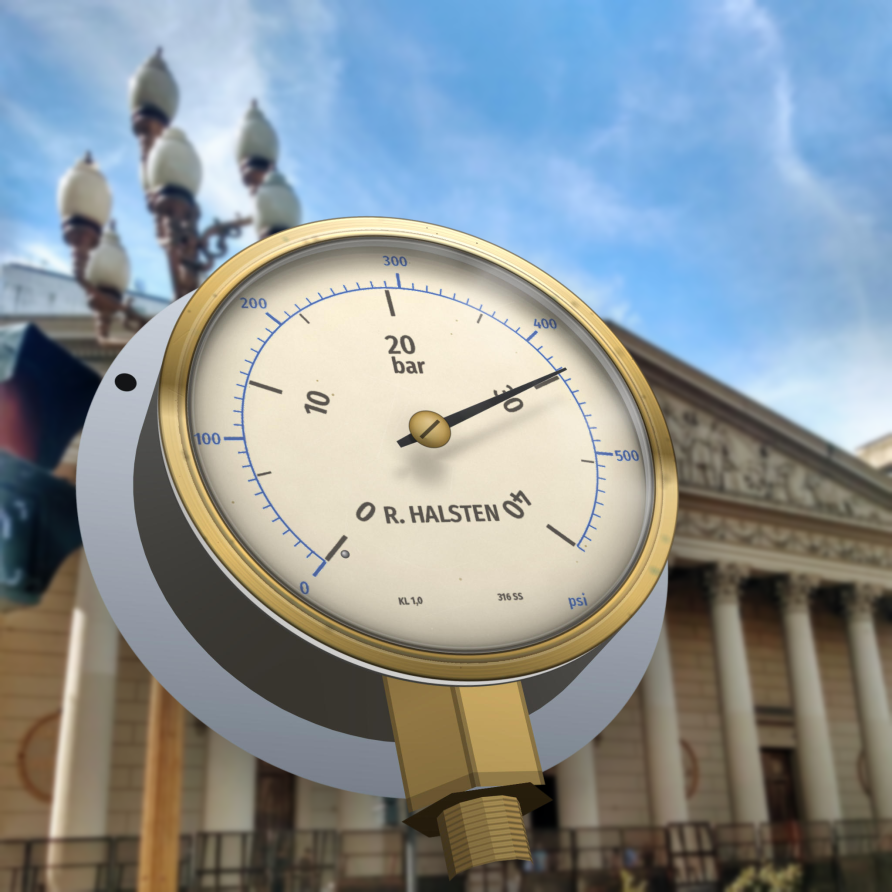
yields 30 bar
